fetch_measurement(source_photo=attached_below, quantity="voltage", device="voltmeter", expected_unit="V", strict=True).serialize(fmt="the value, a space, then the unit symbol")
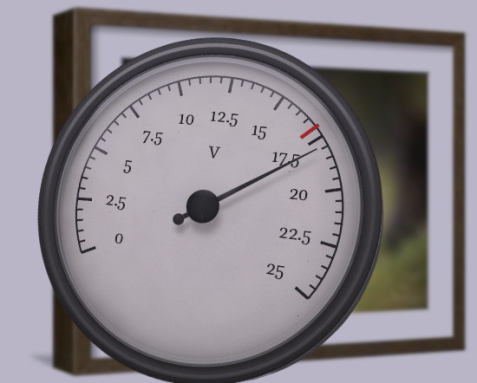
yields 18 V
